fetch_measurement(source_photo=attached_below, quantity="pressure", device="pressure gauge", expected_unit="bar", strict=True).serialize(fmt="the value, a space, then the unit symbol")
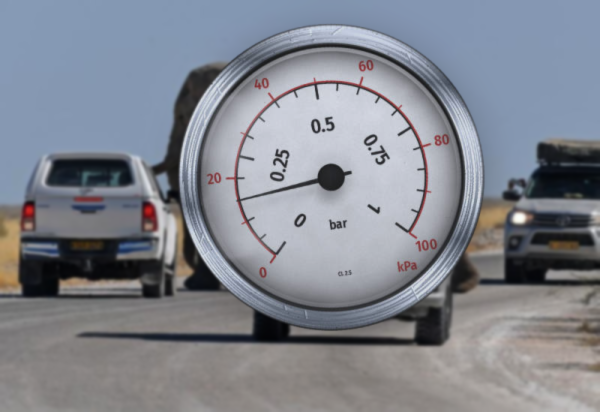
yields 0.15 bar
